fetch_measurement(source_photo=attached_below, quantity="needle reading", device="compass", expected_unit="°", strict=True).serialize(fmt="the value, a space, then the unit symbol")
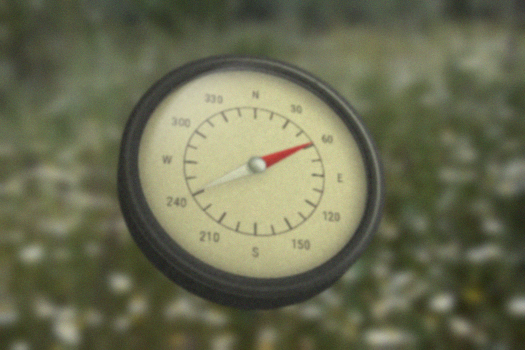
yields 60 °
